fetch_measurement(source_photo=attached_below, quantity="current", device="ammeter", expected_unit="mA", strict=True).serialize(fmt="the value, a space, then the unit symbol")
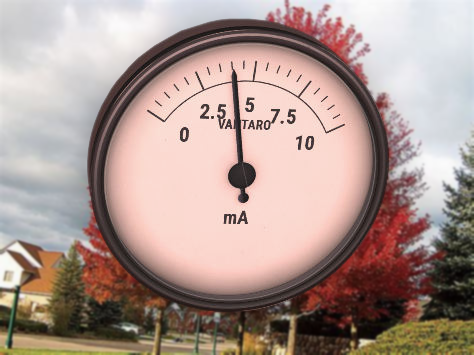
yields 4 mA
